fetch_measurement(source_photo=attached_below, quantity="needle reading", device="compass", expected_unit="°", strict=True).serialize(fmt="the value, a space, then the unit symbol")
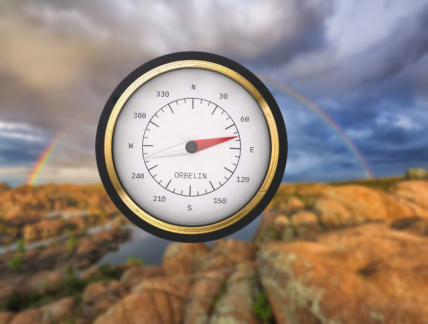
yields 75 °
